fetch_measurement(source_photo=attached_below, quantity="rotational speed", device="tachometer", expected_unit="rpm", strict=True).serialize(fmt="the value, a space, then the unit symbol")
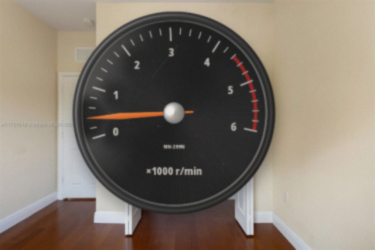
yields 400 rpm
